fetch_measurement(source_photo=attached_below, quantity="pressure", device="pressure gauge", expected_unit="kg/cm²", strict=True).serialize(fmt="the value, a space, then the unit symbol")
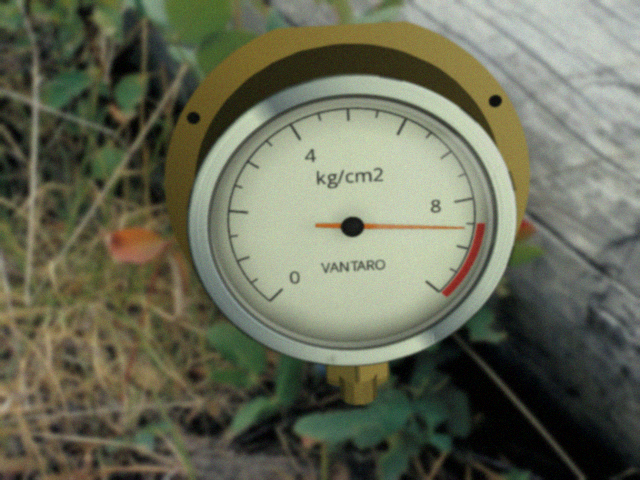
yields 8.5 kg/cm²
